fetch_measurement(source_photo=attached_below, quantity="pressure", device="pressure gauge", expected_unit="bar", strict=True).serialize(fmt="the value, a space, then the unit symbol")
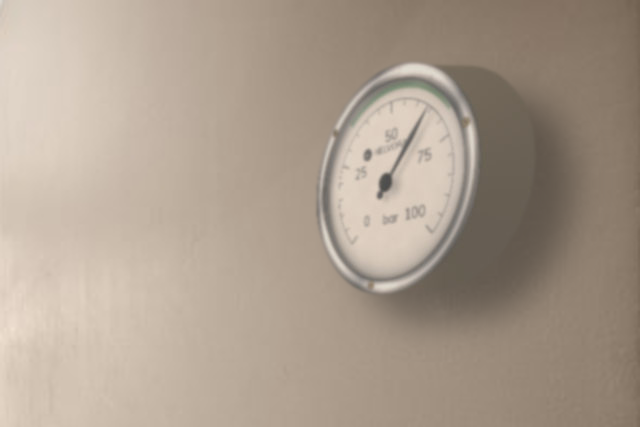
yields 65 bar
